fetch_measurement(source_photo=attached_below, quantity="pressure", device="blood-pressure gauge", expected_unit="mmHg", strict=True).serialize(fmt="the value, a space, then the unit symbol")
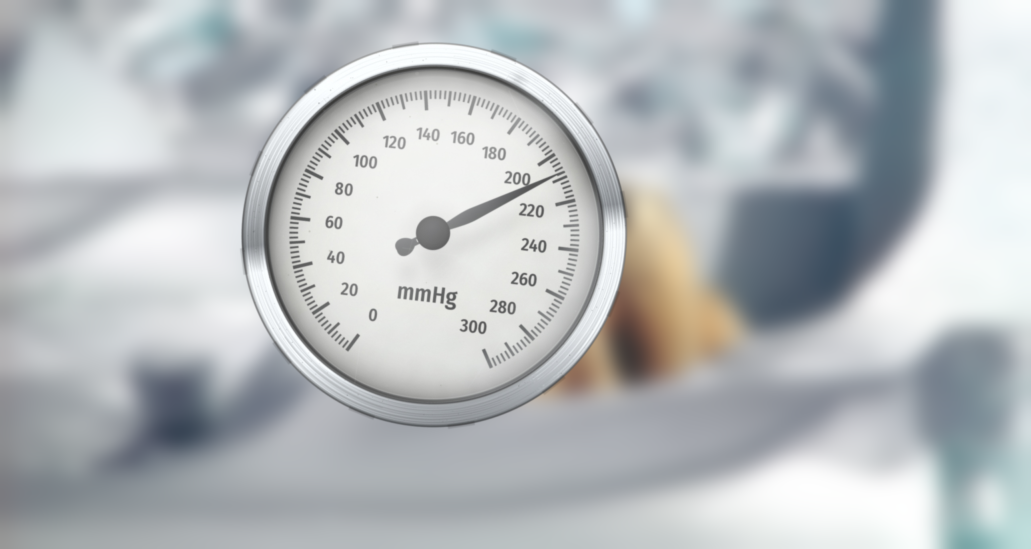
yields 208 mmHg
